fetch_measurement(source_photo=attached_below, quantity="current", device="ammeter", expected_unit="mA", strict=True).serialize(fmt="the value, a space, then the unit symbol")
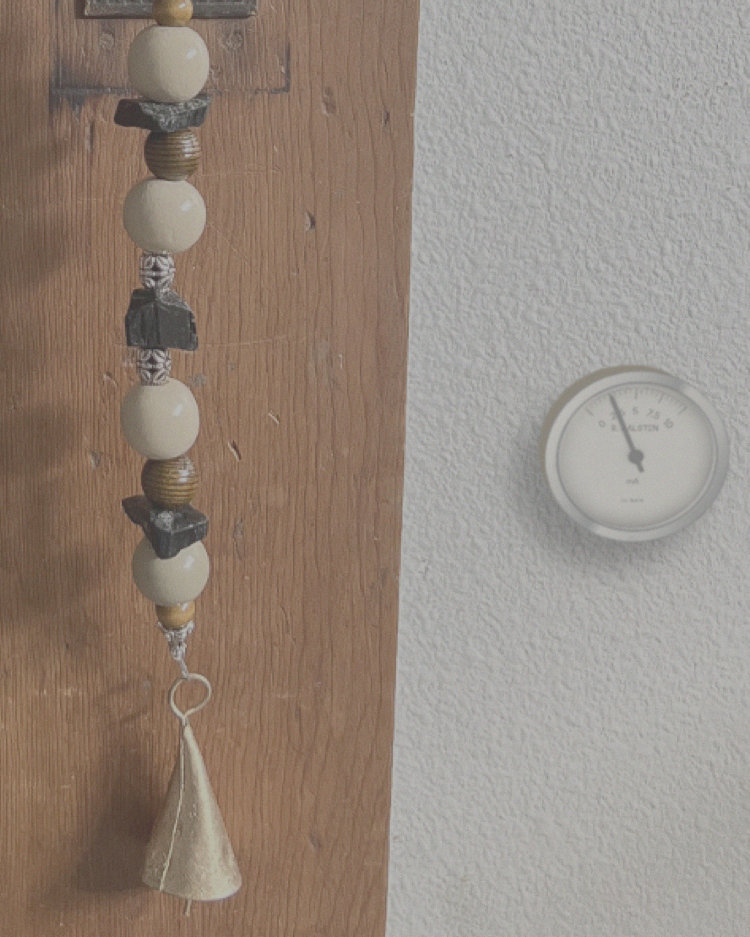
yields 2.5 mA
